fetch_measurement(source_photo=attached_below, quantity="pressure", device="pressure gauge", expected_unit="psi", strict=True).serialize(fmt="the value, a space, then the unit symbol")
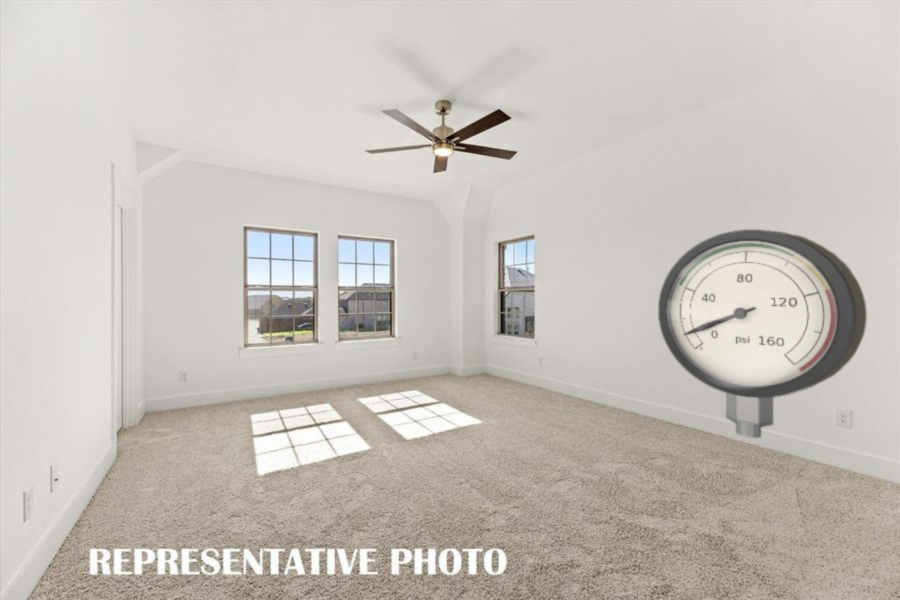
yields 10 psi
